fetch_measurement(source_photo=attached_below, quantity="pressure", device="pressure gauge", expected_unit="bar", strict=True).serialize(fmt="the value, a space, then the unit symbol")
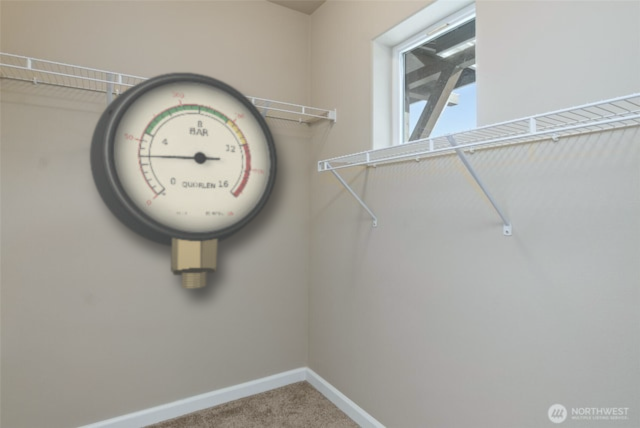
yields 2.5 bar
